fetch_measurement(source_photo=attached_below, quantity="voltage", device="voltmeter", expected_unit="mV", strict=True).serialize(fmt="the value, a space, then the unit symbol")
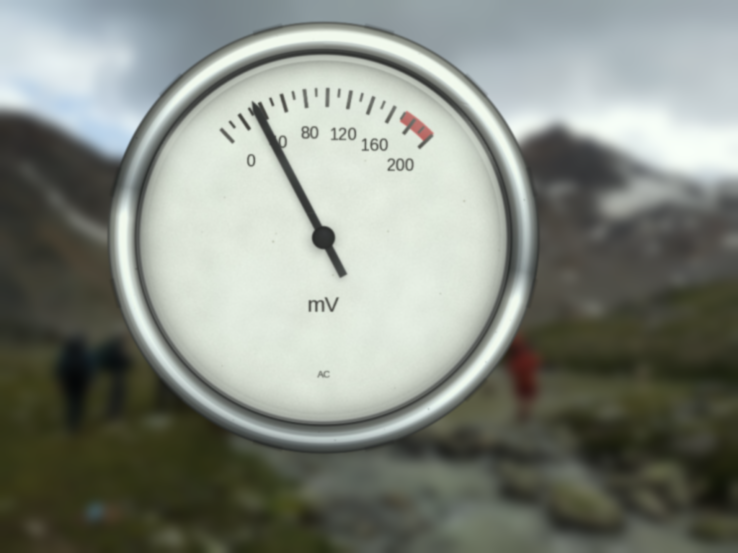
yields 35 mV
